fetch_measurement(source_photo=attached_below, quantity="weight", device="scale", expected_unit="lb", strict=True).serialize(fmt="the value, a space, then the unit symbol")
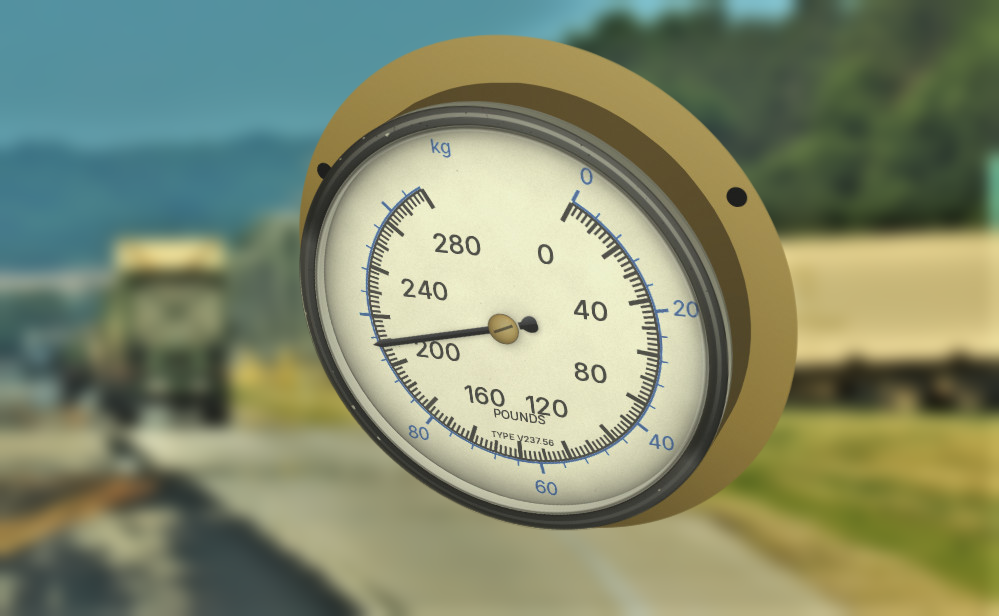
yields 210 lb
